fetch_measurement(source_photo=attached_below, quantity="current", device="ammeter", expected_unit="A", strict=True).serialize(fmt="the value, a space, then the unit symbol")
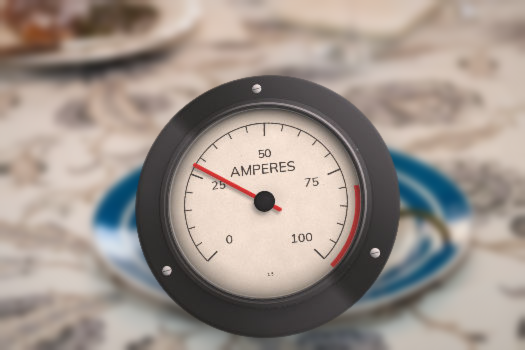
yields 27.5 A
